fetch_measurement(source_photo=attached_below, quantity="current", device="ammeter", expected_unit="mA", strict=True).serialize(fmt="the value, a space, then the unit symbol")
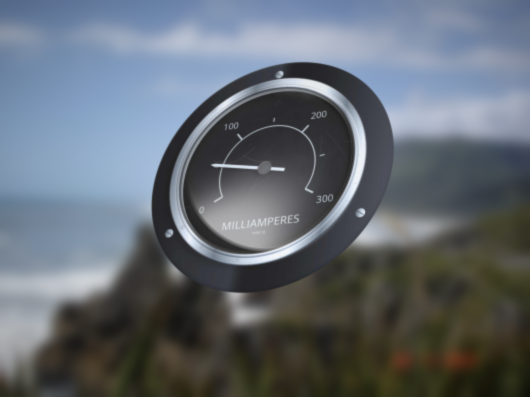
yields 50 mA
